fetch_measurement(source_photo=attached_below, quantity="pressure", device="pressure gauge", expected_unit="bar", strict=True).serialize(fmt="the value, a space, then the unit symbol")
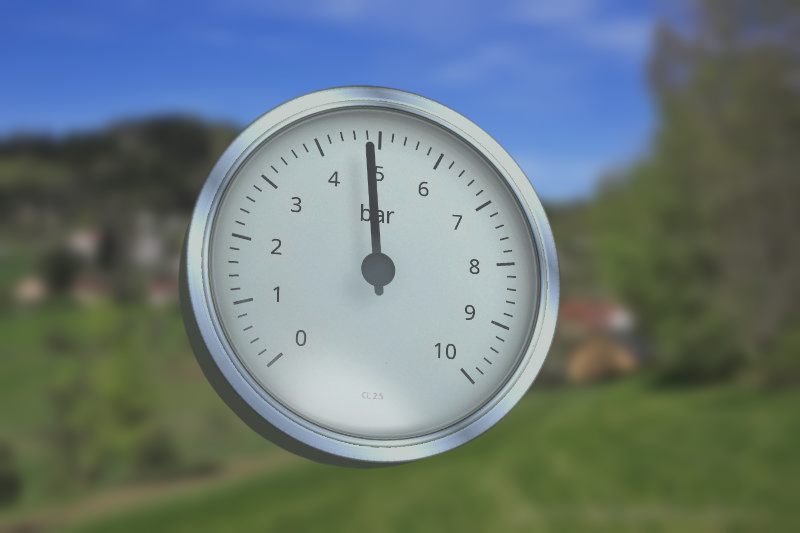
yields 4.8 bar
